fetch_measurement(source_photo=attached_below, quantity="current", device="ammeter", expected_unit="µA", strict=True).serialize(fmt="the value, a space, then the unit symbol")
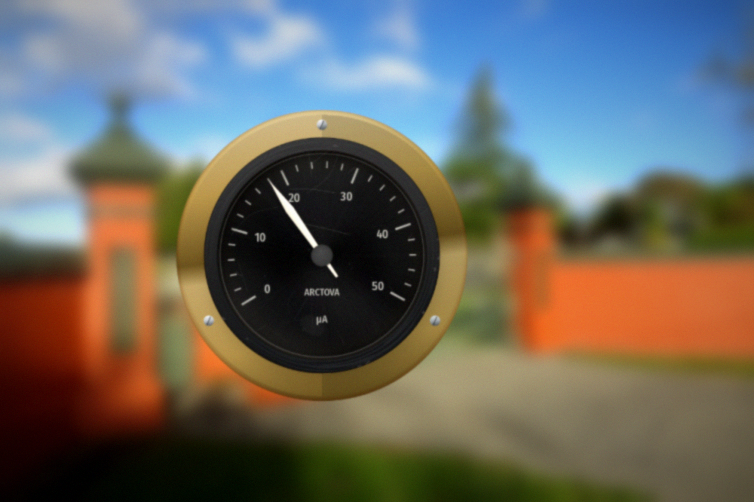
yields 18 µA
